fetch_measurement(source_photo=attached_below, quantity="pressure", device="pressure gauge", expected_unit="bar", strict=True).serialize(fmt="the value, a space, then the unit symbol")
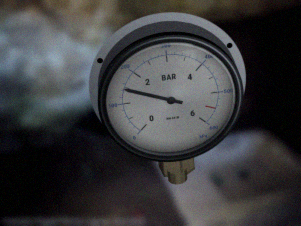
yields 1.5 bar
